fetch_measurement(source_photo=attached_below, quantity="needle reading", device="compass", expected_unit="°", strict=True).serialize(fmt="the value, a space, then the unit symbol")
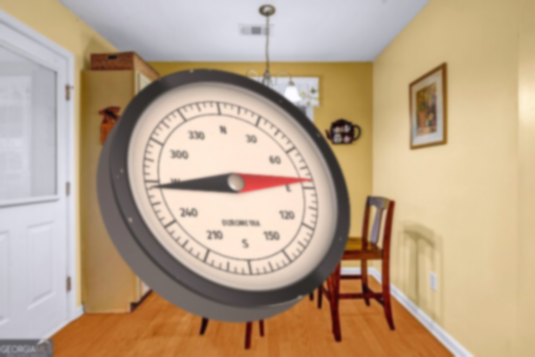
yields 85 °
